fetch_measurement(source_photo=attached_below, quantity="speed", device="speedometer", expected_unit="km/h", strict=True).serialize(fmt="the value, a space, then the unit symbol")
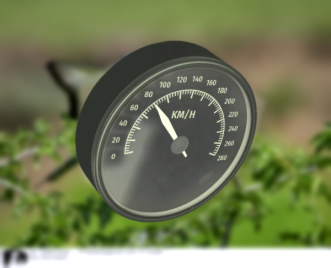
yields 80 km/h
